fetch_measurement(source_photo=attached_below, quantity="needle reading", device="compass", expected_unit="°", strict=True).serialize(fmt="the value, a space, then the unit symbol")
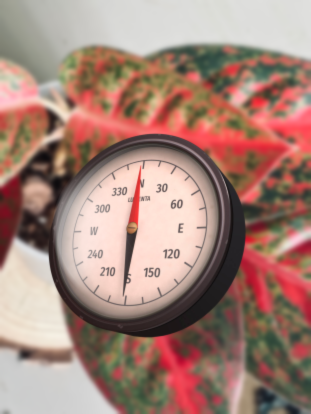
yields 0 °
